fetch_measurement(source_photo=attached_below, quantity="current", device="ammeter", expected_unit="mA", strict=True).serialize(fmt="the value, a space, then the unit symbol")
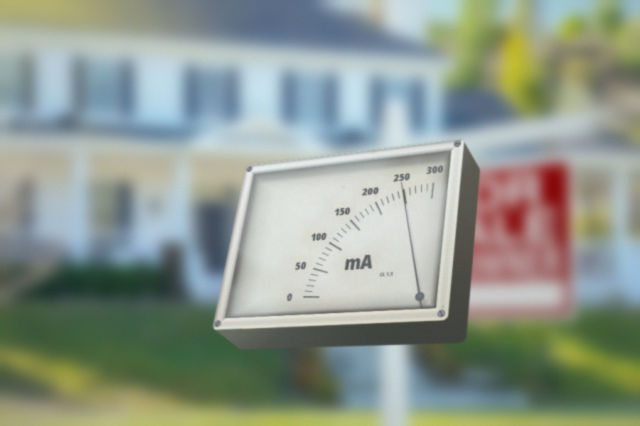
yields 250 mA
